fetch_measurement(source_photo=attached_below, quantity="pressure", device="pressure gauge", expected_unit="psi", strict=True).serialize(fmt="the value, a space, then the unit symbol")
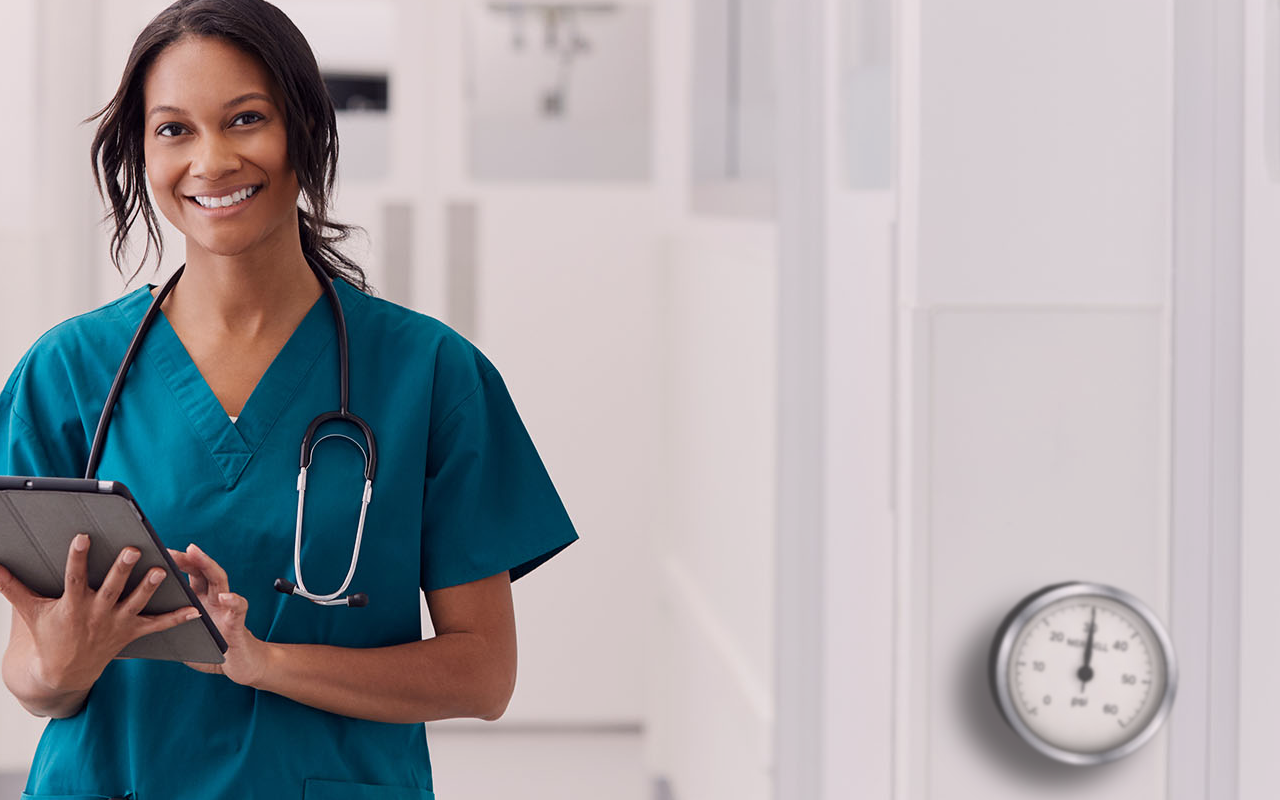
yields 30 psi
